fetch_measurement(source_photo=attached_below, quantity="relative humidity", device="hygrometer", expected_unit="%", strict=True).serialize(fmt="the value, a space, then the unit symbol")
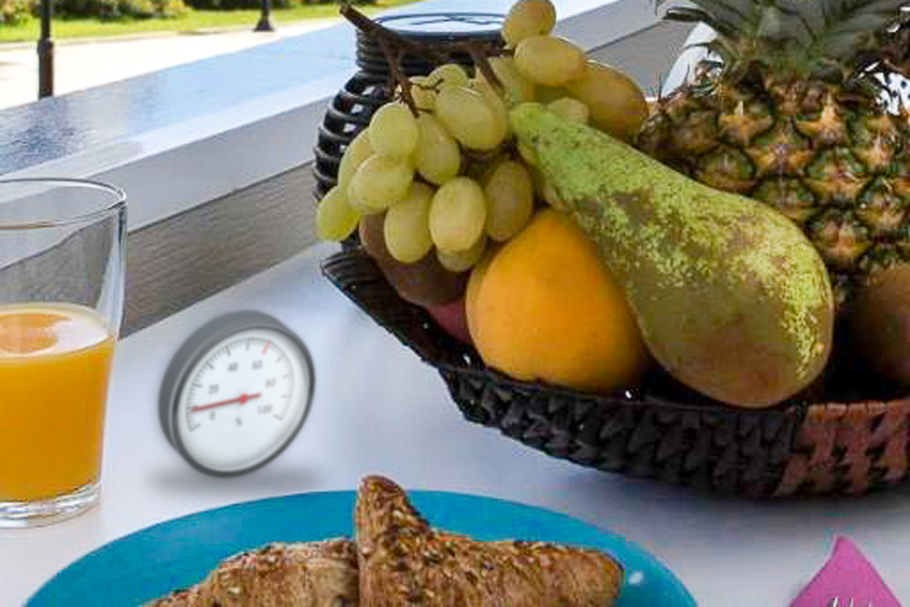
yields 10 %
